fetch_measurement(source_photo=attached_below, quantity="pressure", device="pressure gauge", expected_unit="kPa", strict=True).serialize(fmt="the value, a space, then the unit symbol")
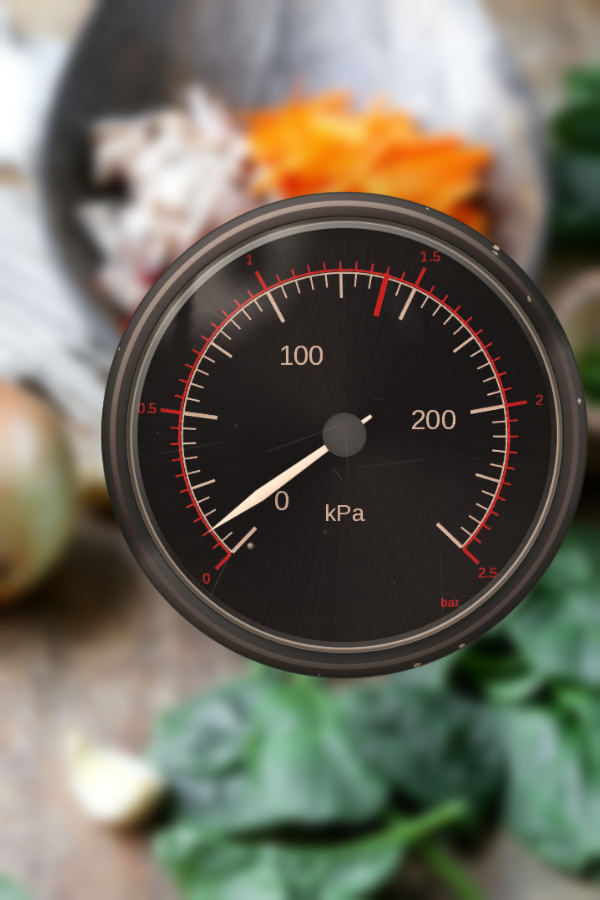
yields 10 kPa
